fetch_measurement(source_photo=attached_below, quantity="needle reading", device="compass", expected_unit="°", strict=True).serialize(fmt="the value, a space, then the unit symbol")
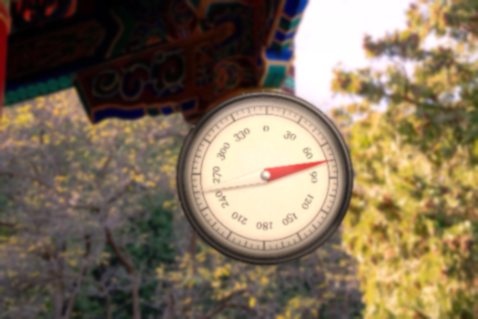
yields 75 °
